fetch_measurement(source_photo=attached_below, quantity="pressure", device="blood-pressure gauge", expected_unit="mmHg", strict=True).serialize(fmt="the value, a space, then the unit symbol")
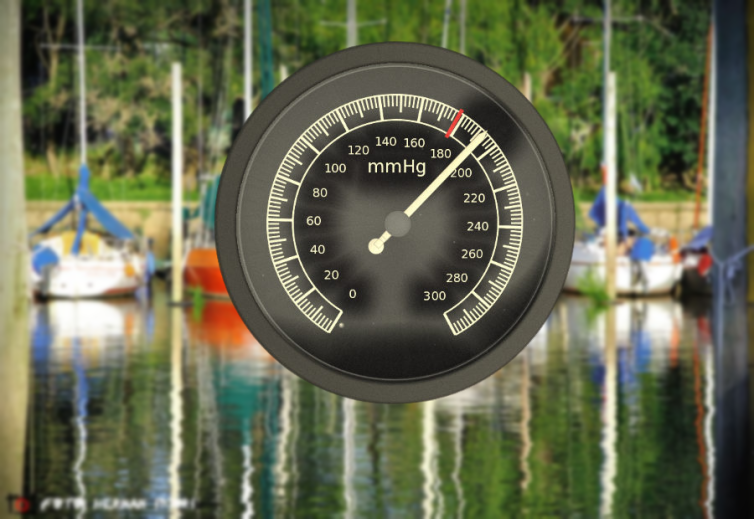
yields 192 mmHg
